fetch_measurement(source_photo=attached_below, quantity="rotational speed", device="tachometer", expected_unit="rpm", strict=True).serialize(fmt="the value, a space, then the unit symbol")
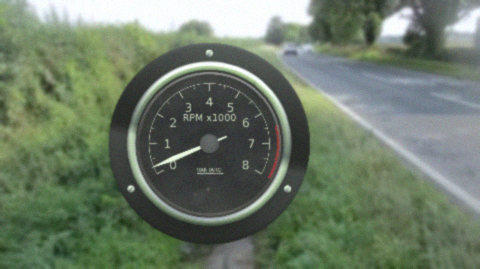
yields 250 rpm
